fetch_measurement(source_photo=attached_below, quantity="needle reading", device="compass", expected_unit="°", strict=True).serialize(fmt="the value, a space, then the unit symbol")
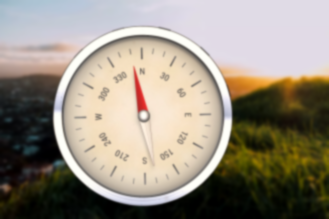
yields 350 °
